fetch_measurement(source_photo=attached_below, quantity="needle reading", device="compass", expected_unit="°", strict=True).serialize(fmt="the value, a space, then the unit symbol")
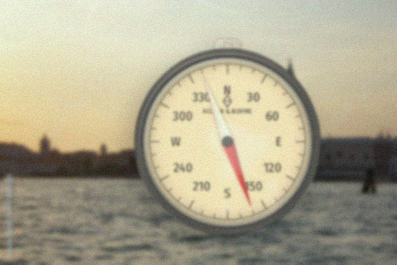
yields 160 °
